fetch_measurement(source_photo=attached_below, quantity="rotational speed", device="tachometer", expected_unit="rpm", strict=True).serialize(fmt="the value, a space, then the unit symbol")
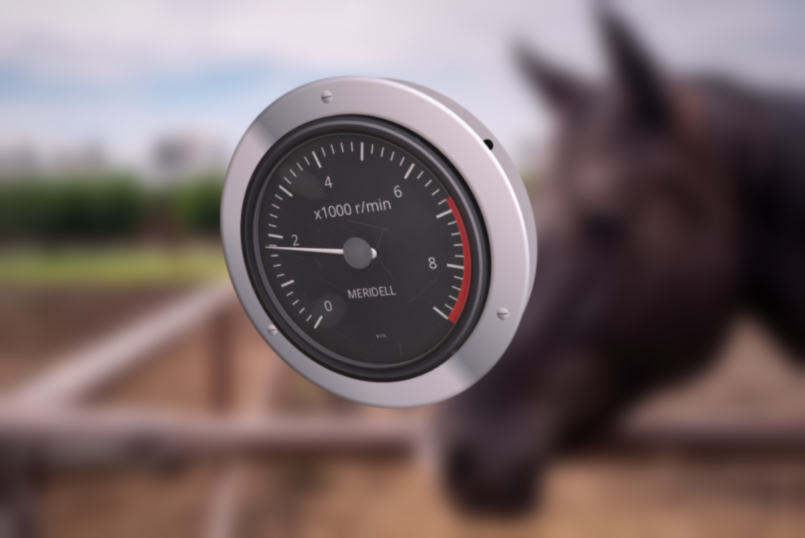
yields 1800 rpm
